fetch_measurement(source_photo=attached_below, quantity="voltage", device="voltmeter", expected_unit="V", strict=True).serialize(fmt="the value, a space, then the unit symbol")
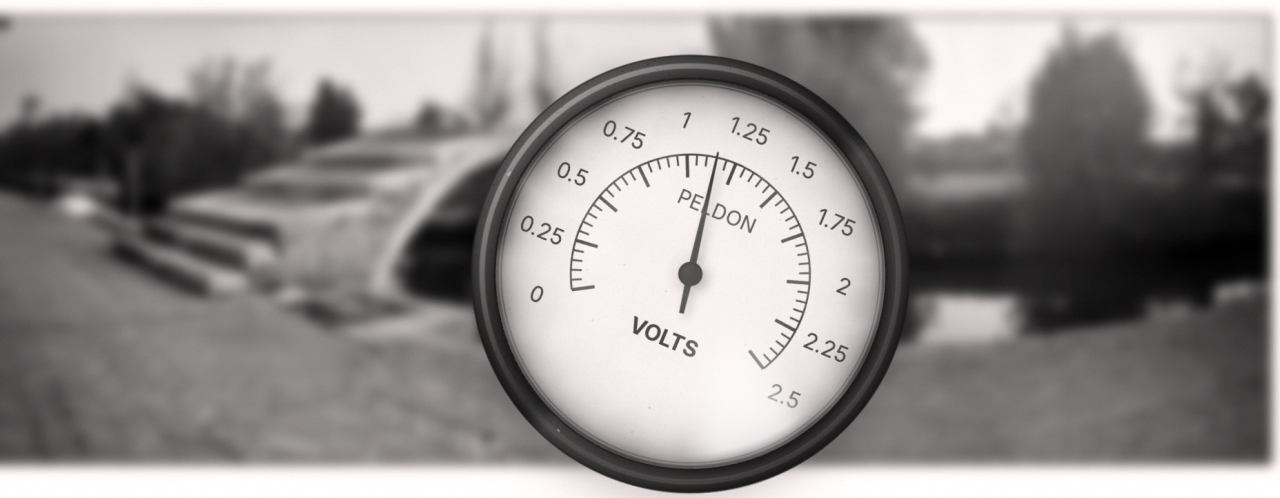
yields 1.15 V
